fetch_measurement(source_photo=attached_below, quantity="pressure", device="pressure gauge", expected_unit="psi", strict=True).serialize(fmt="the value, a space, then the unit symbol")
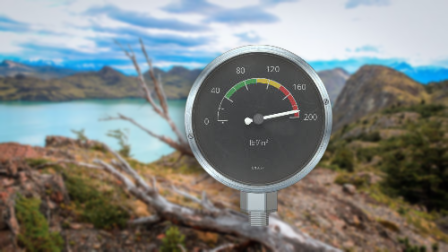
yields 190 psi
